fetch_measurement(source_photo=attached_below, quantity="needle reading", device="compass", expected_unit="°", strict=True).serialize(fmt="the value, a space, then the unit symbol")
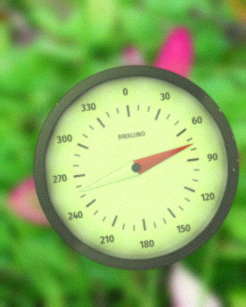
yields 75 °
